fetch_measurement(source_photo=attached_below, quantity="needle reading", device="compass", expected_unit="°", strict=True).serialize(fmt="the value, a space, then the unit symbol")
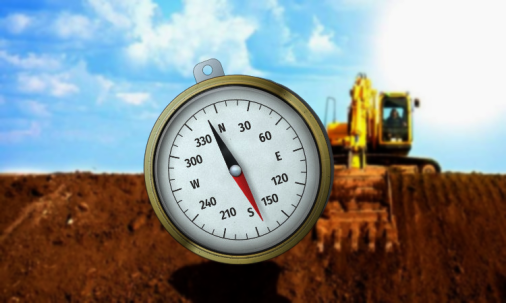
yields 170 °
